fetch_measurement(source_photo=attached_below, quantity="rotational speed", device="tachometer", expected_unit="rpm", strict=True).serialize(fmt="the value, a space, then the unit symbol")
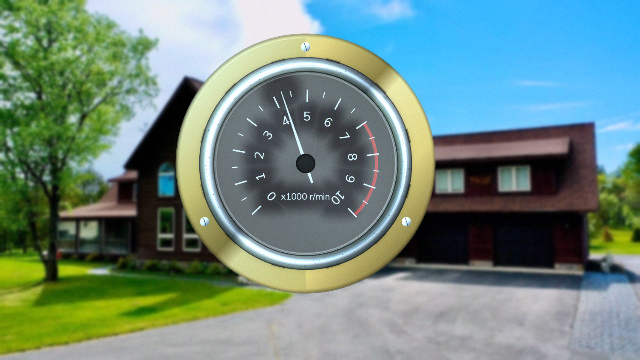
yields 4250 rpm
